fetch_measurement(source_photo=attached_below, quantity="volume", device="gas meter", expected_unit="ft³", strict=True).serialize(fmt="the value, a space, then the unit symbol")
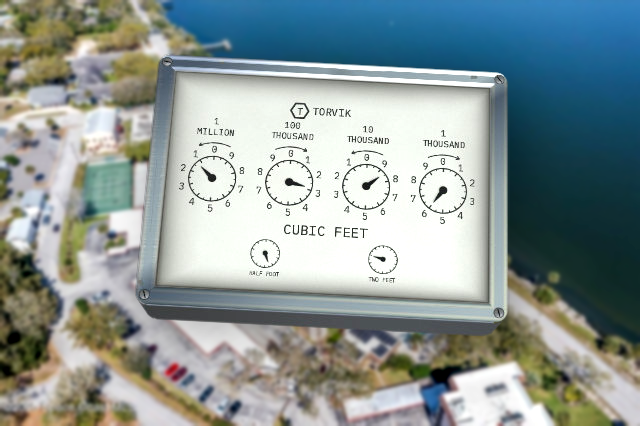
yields 128600 ft³
